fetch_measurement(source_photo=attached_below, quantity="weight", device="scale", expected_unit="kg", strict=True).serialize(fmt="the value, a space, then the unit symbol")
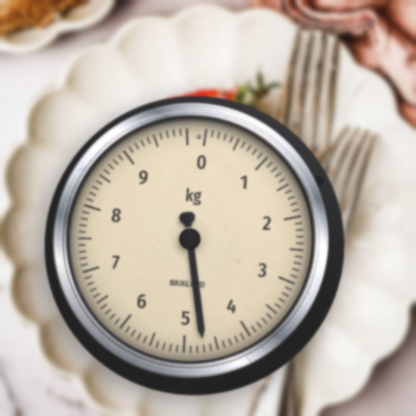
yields 4.7 kg
